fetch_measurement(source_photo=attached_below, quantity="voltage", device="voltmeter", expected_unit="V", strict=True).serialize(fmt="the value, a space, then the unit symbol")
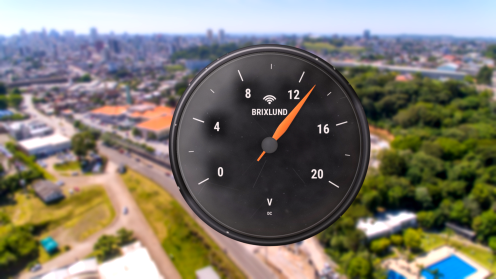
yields 13 V
